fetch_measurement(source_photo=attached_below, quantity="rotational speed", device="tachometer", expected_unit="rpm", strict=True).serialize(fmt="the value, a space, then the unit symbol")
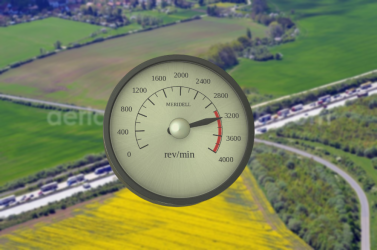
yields 3200 rpm
